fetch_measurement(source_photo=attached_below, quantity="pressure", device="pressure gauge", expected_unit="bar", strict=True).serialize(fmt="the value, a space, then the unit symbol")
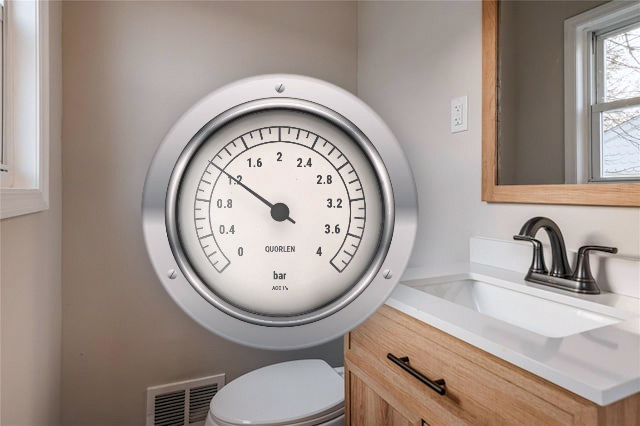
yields 1.2 bar
